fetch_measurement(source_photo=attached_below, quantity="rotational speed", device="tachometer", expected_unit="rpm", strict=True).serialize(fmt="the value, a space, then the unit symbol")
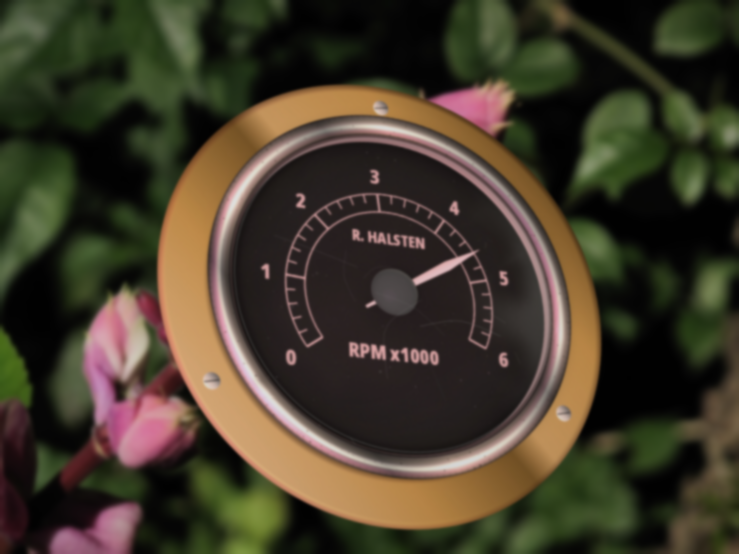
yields 4600 rpm
